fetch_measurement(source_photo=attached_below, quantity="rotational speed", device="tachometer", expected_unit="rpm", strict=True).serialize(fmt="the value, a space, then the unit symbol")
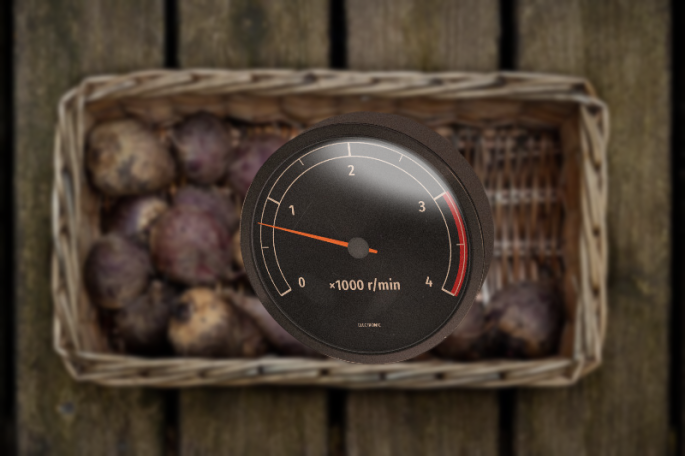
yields 750 rpm
